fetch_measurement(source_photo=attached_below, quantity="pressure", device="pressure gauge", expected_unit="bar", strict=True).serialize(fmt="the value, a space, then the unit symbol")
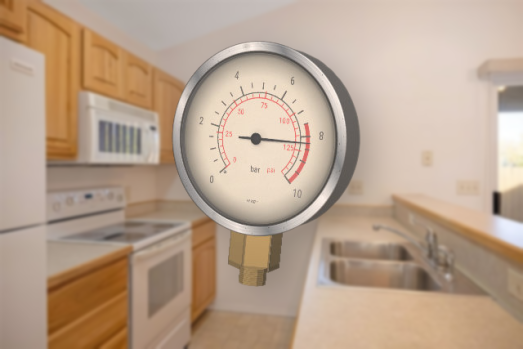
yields 8.25 bar
